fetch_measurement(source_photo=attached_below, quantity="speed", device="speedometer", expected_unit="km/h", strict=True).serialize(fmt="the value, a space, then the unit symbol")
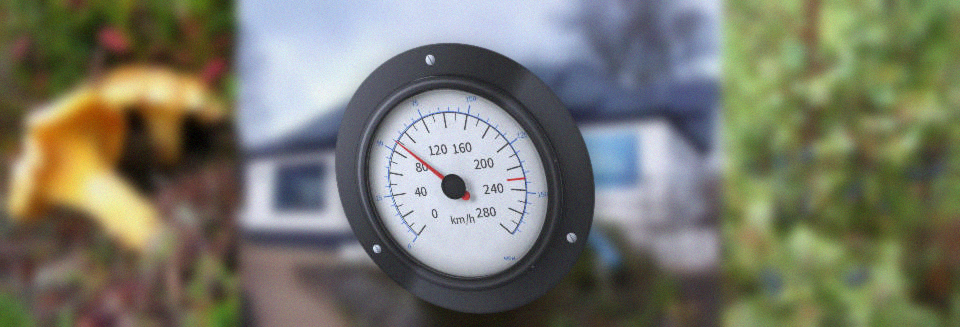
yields 90 km/h
